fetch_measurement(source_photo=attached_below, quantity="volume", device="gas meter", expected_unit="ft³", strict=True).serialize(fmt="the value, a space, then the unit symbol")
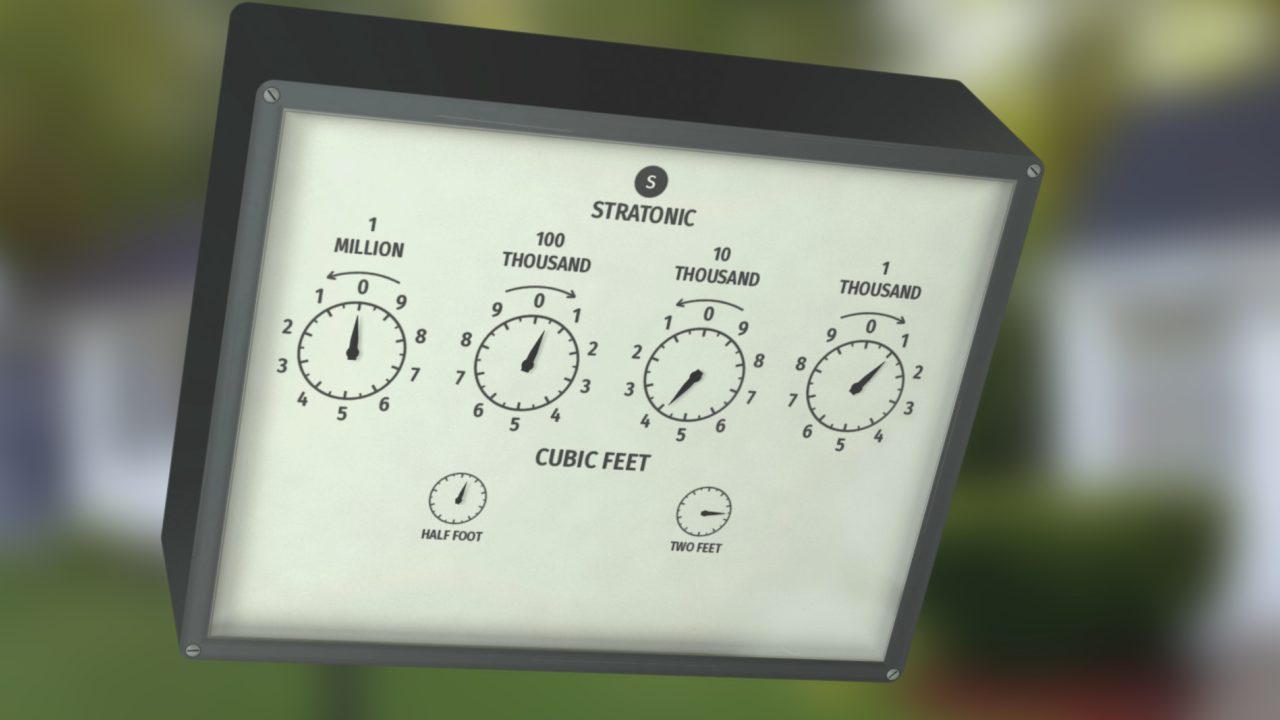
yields 4100 ft³
